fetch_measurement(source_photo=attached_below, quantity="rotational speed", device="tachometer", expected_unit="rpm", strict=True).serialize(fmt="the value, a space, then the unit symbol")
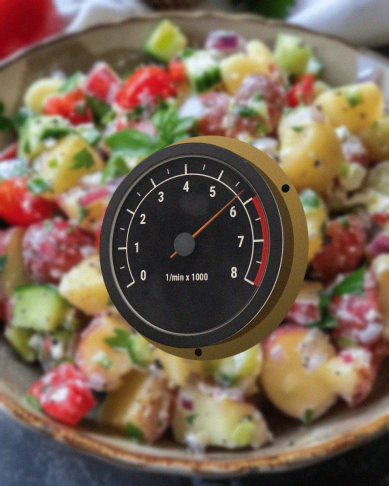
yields 5750 rpm
